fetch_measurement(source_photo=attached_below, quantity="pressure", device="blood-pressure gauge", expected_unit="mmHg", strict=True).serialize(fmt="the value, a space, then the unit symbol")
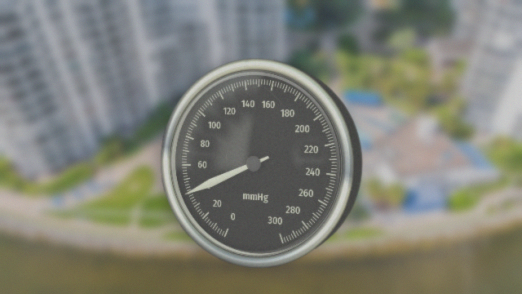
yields 40 mmHg
